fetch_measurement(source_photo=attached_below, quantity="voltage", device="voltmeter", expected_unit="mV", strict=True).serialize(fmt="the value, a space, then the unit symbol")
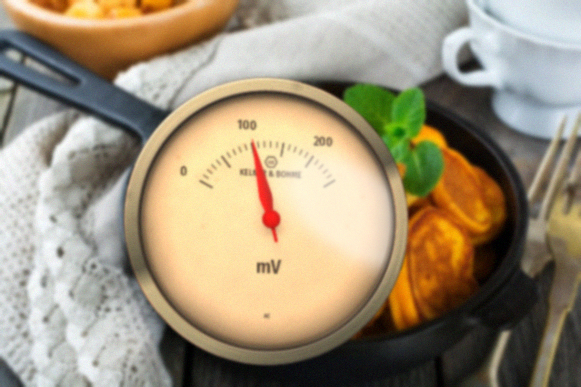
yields 100 mV
